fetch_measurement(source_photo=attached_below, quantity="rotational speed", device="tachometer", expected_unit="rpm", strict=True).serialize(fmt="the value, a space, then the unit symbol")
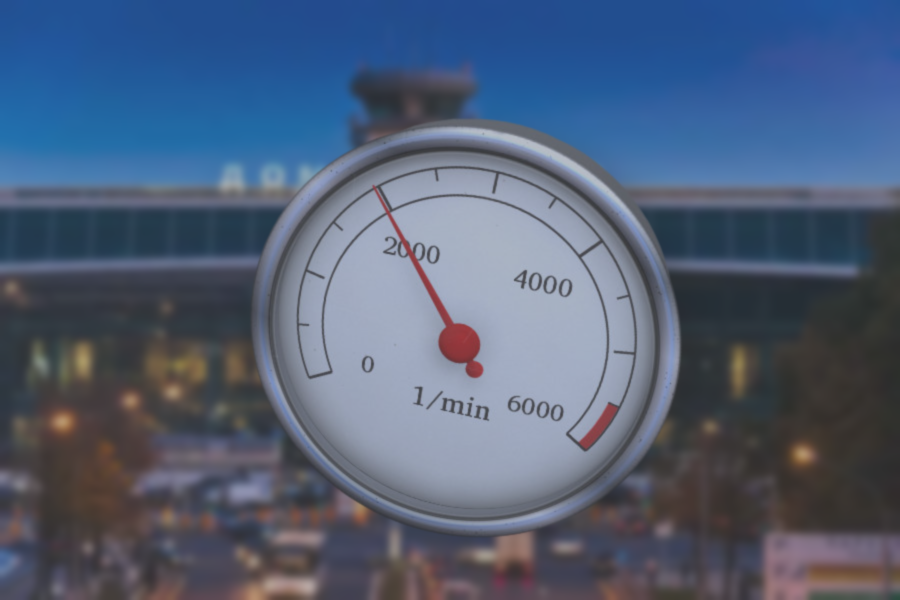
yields 2000 rpm
